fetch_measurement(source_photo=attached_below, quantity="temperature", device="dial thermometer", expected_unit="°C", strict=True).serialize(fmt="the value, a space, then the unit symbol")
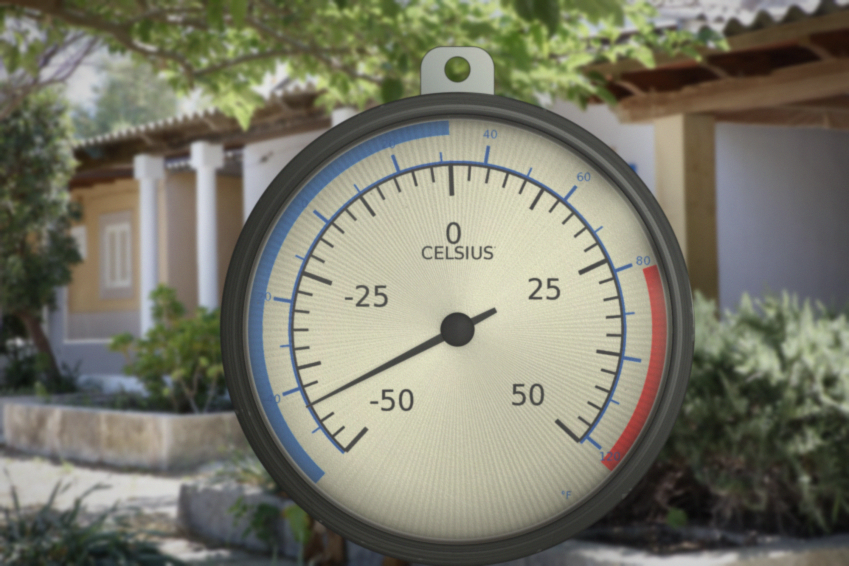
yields -42.5 °C
